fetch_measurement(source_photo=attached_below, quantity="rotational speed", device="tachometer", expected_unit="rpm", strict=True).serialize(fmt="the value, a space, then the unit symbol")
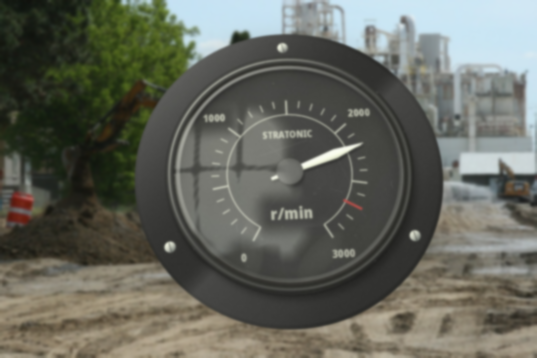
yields 2200 rpm
